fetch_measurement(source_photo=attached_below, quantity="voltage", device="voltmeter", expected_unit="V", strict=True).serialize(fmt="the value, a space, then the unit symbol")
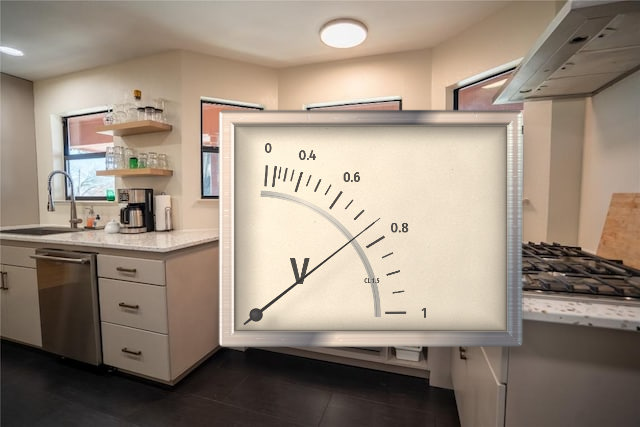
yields 0.75 V
